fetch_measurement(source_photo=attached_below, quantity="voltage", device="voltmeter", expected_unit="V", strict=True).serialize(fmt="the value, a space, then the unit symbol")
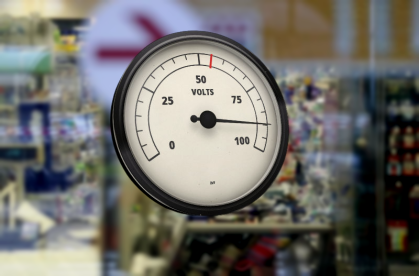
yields 90 V
